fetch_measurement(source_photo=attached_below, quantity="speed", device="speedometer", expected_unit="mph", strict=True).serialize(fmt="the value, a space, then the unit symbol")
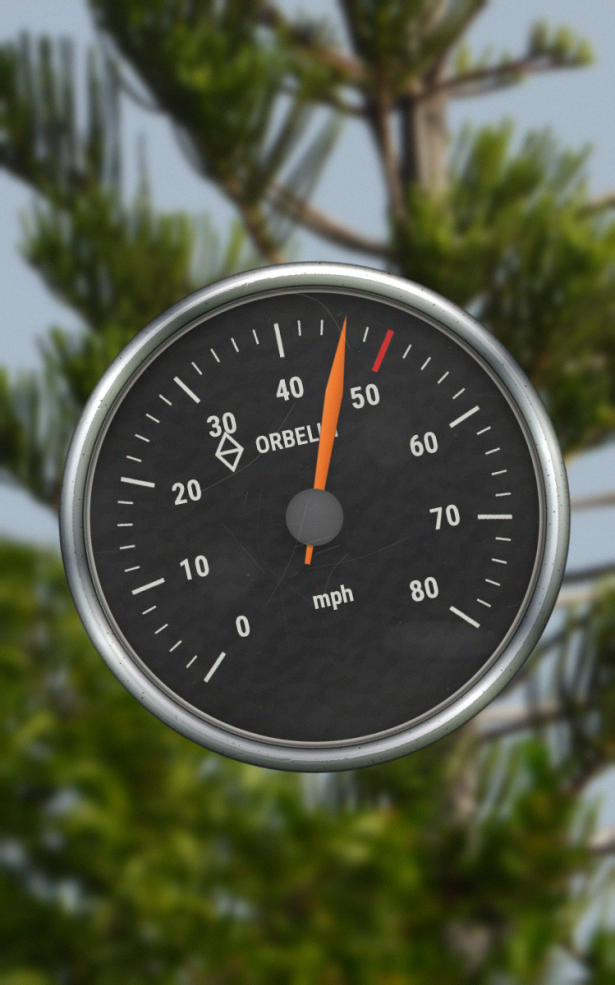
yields 46 mph
